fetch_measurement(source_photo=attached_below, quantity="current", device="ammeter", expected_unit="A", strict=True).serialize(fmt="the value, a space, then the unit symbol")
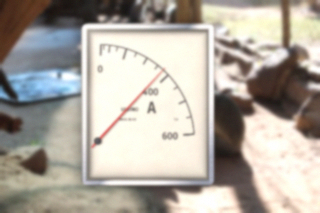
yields 375 A
